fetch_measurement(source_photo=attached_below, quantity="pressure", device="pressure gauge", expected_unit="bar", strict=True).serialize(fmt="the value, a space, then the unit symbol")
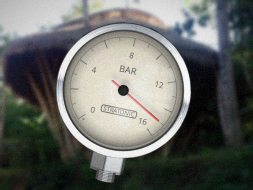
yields 15 bar
